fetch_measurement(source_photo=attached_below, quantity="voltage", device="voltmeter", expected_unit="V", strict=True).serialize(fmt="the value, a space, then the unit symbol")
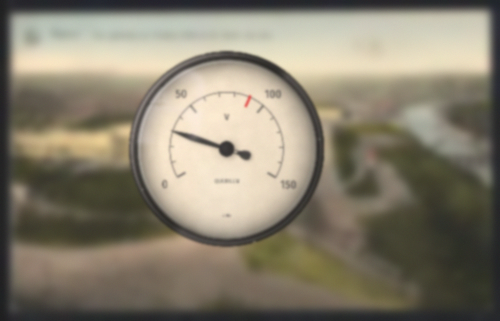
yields 30 V
